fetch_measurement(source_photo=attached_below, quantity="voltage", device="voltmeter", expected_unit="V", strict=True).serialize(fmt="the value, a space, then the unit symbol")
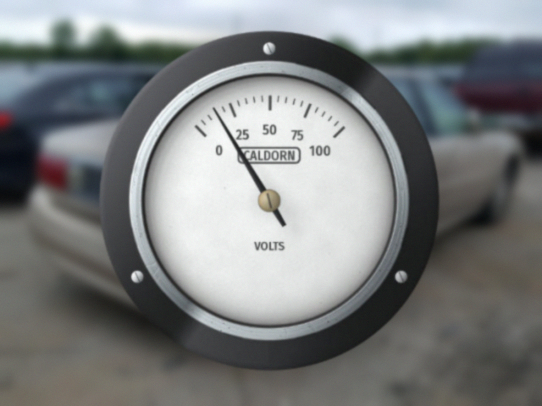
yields 15 V
